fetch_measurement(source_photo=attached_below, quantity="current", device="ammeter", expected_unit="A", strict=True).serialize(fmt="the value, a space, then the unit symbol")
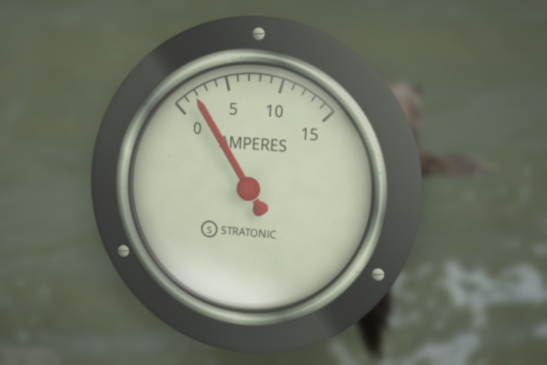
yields 2 A
